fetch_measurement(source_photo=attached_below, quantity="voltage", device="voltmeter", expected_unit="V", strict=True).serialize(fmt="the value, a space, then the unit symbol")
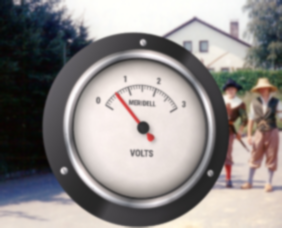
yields 0.5 V
